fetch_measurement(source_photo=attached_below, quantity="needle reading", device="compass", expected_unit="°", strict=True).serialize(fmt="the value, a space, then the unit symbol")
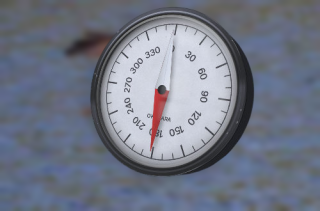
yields 180 °
